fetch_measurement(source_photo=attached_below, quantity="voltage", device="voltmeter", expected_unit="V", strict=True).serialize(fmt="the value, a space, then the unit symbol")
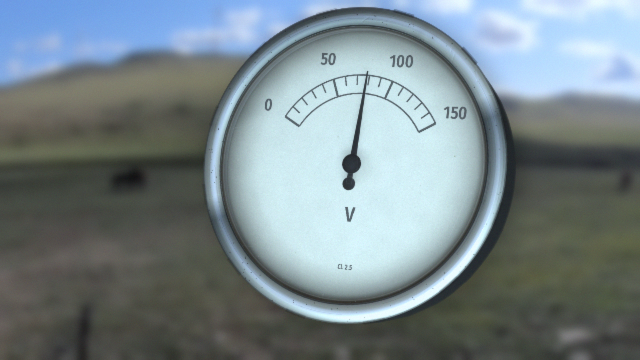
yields 80 V
